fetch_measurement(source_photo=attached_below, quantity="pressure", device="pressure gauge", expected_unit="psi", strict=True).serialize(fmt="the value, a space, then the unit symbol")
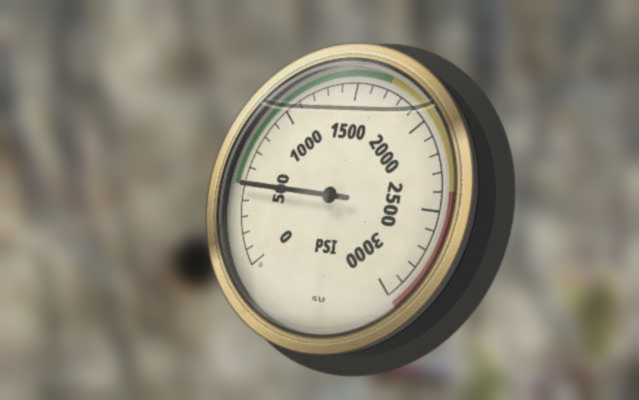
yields 500 psi
